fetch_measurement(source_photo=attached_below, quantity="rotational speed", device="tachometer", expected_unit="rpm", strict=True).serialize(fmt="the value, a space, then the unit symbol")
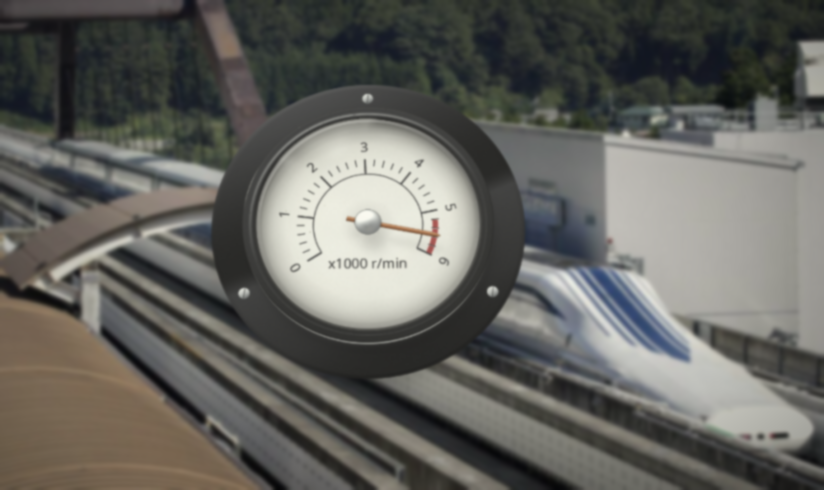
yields 5600 rpm
